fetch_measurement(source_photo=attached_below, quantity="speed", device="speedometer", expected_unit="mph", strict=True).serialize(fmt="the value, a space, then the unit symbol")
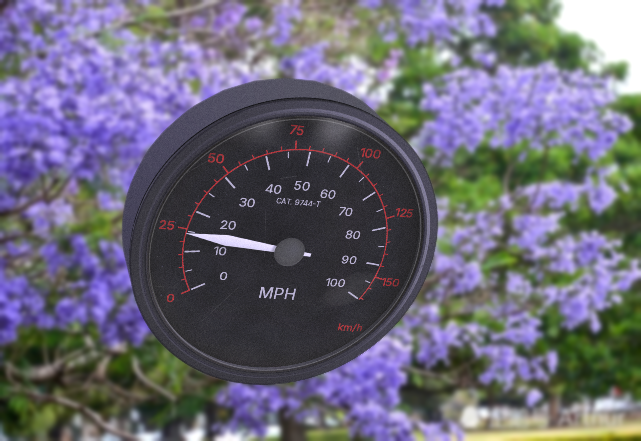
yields 15 mph
